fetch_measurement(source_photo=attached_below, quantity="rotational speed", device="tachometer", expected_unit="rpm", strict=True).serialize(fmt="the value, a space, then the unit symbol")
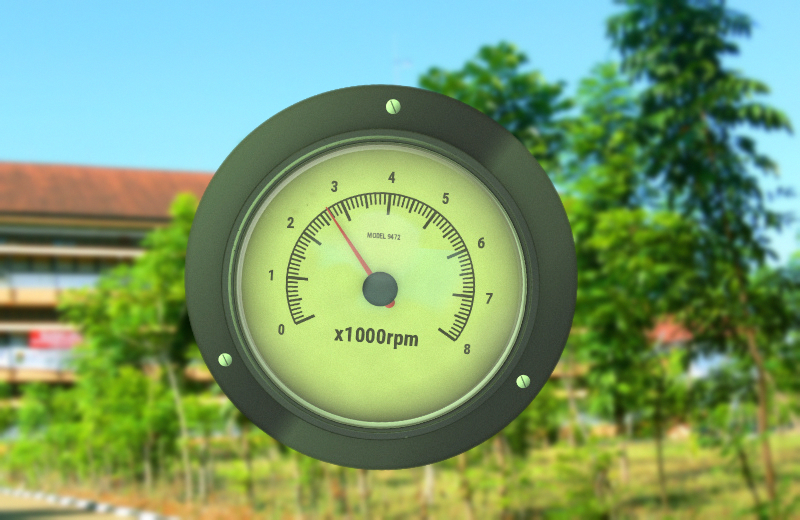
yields 2700 rpm
